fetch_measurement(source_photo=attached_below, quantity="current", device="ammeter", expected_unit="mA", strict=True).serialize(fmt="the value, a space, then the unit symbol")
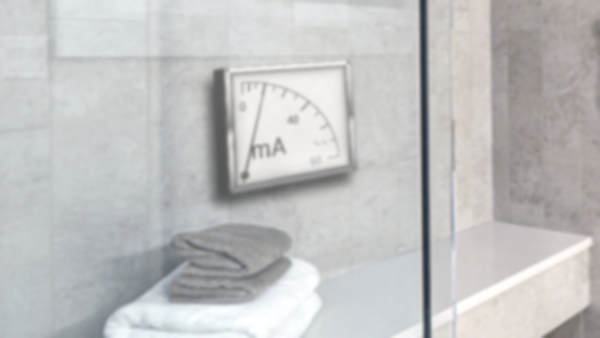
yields 20 mA
